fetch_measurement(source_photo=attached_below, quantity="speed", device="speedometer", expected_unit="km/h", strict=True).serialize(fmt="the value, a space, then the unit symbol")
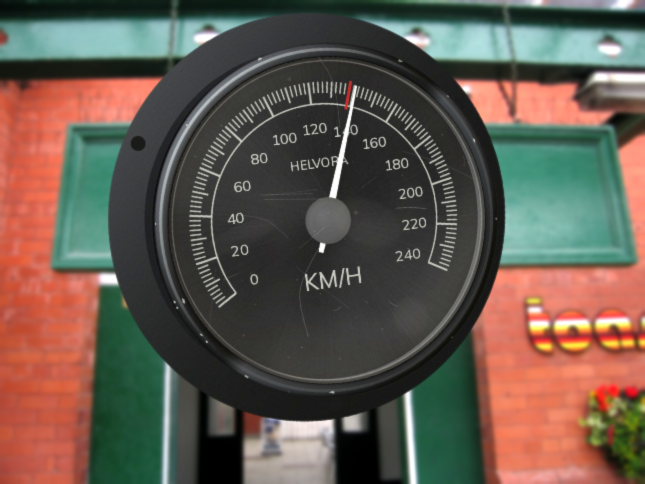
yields 140 km/h
